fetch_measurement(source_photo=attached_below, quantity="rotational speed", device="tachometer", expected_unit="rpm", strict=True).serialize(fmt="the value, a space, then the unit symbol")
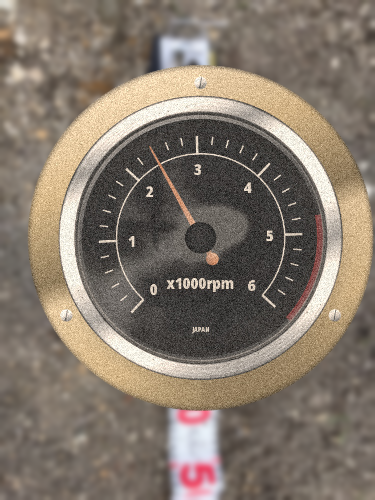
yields 2400 rpm
